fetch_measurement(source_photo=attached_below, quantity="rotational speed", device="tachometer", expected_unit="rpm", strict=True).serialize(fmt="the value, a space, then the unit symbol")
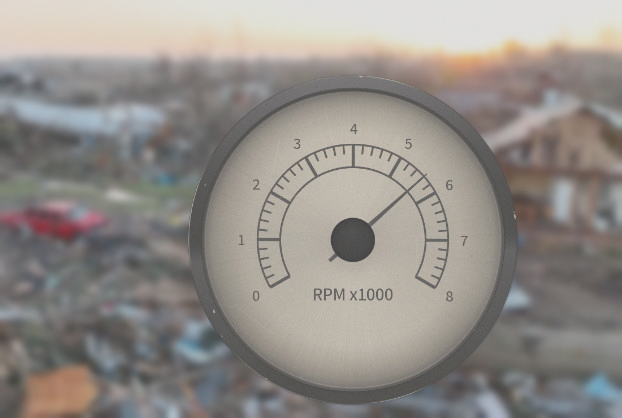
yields 5600 rpm
